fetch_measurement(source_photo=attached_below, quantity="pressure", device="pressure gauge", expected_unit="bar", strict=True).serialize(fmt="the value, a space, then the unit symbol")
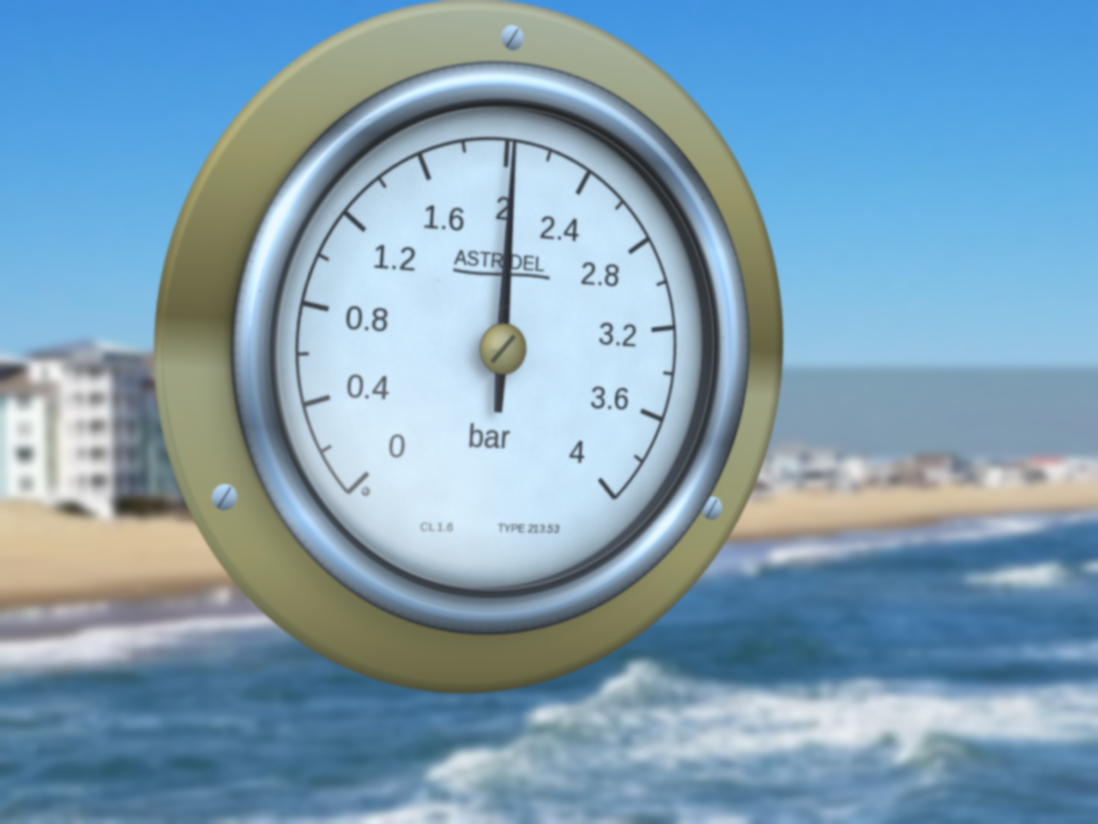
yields 2 bar
